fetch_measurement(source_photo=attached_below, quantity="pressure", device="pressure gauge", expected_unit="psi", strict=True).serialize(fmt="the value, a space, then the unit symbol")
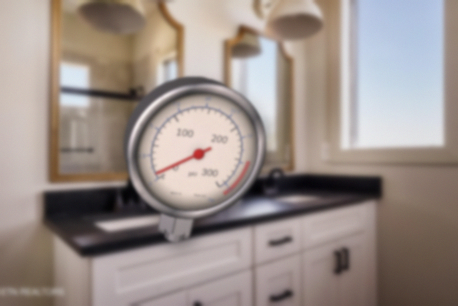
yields 10 psi
